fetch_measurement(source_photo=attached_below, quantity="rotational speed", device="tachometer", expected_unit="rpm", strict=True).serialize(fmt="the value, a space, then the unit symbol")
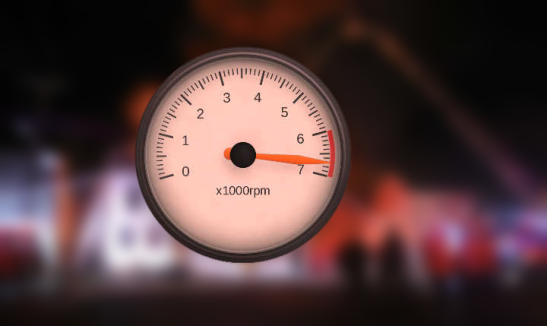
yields 6700 rpm
